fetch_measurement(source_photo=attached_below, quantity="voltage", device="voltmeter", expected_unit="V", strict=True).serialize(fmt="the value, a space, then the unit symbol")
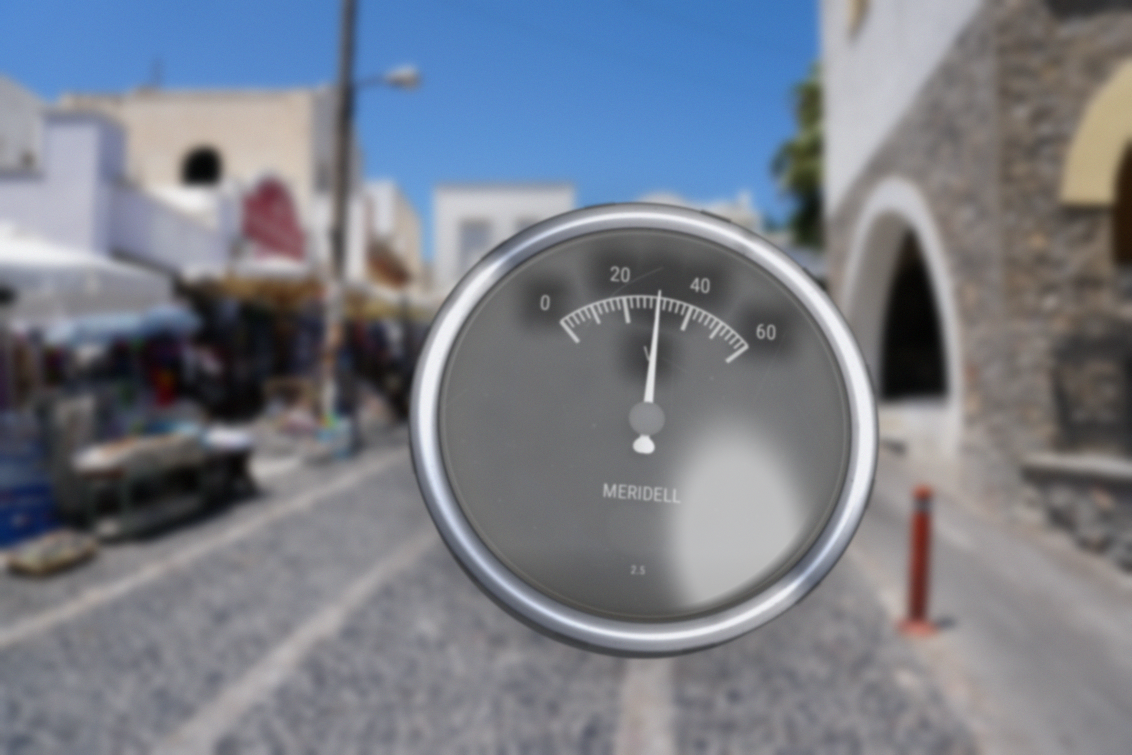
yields 30 V
